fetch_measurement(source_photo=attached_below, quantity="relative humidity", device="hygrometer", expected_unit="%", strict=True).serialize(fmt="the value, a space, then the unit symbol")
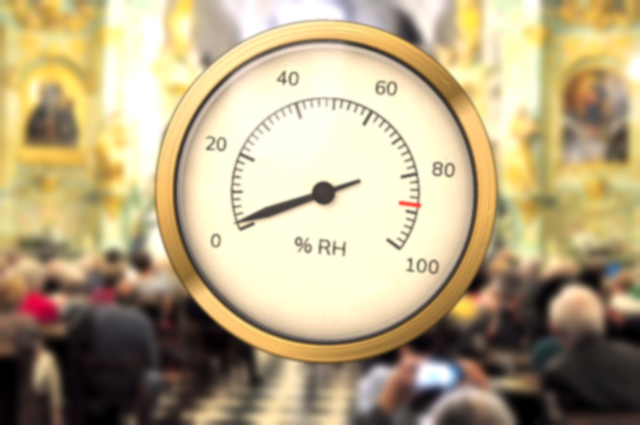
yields 2 %
